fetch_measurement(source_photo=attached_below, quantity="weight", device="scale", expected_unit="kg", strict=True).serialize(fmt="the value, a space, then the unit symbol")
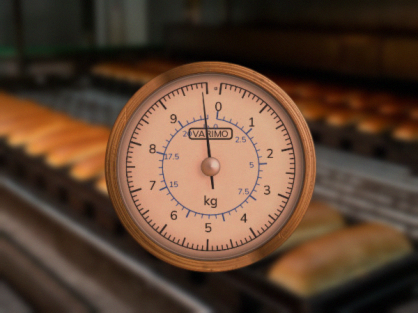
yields 9.9 kg
